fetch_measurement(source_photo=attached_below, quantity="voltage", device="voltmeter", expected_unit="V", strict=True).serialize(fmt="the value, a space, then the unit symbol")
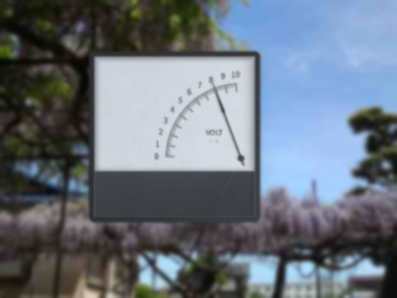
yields 8 V
